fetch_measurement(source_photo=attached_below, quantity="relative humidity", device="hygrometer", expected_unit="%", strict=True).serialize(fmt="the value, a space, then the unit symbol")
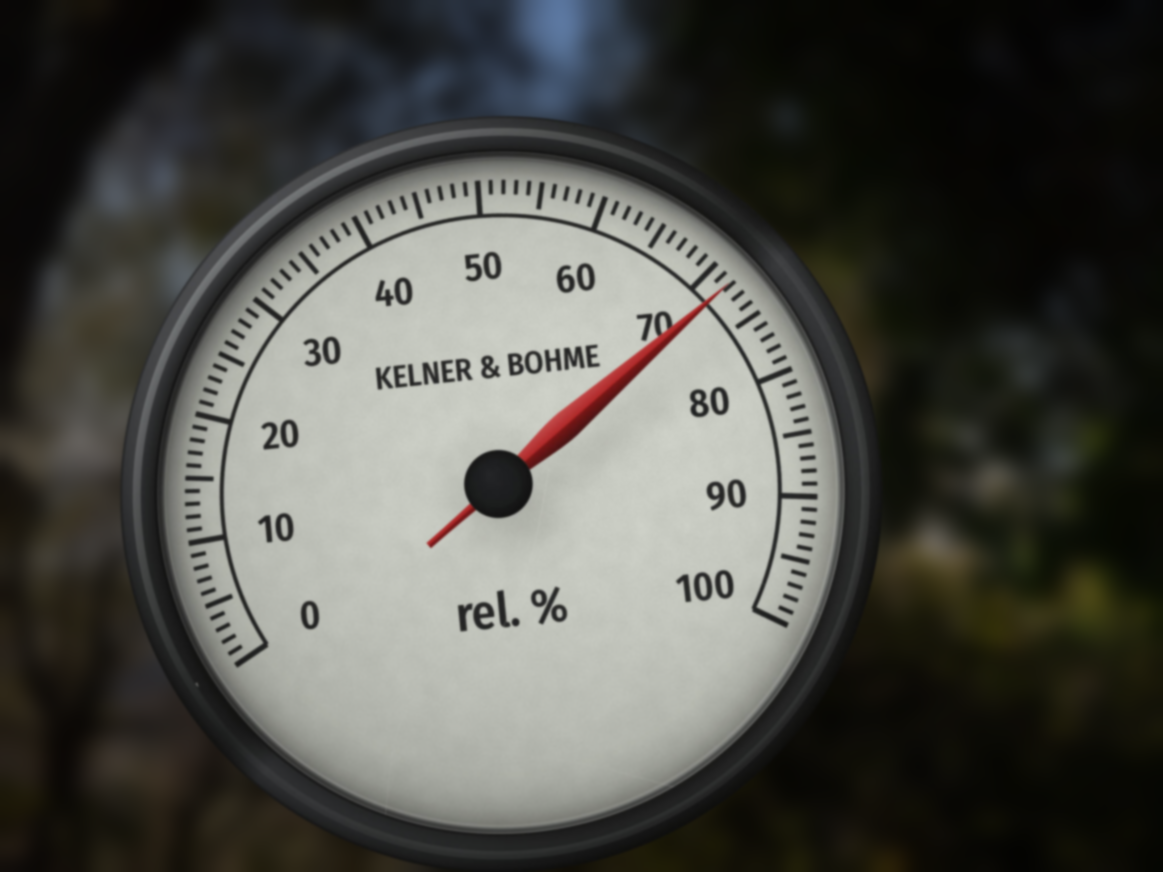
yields 72 %
